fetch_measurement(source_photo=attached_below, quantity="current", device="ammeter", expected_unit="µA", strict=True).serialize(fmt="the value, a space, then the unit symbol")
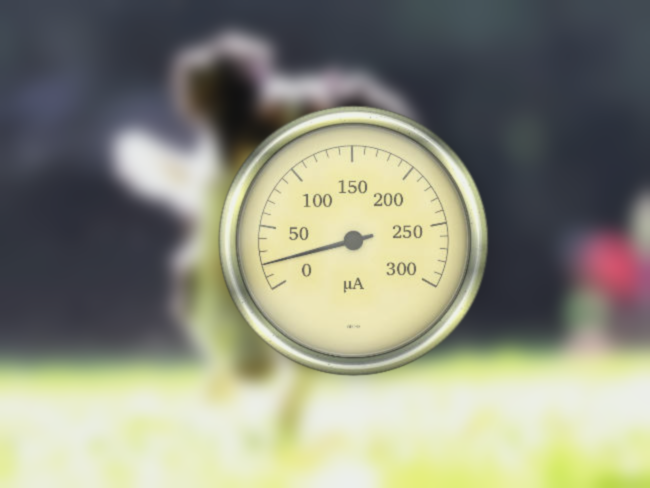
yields 20 µA
